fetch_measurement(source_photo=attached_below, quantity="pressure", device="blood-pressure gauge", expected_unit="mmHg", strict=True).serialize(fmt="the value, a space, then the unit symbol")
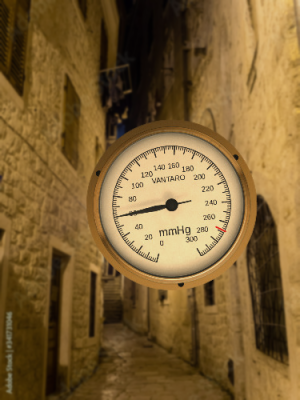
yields 60 mmHg
